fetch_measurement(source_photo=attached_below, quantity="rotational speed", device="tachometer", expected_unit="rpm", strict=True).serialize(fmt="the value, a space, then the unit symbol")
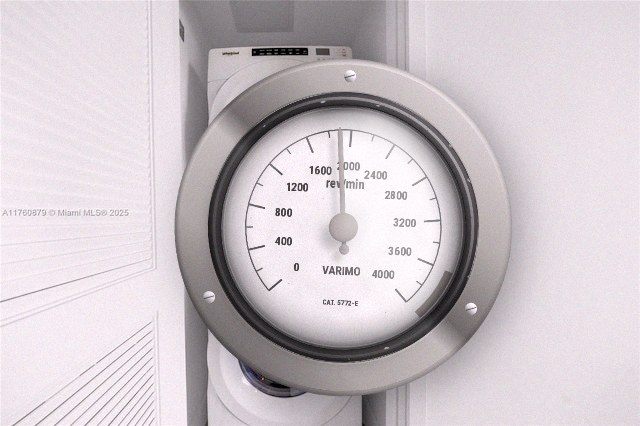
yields 1900 rpm
